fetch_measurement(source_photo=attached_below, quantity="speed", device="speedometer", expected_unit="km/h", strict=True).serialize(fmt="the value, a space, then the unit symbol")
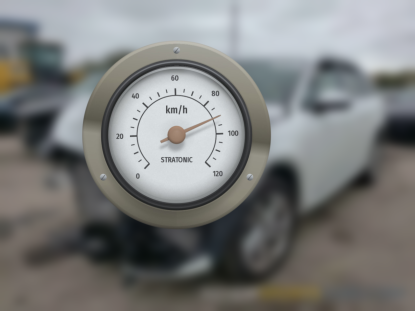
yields 90 km/h
